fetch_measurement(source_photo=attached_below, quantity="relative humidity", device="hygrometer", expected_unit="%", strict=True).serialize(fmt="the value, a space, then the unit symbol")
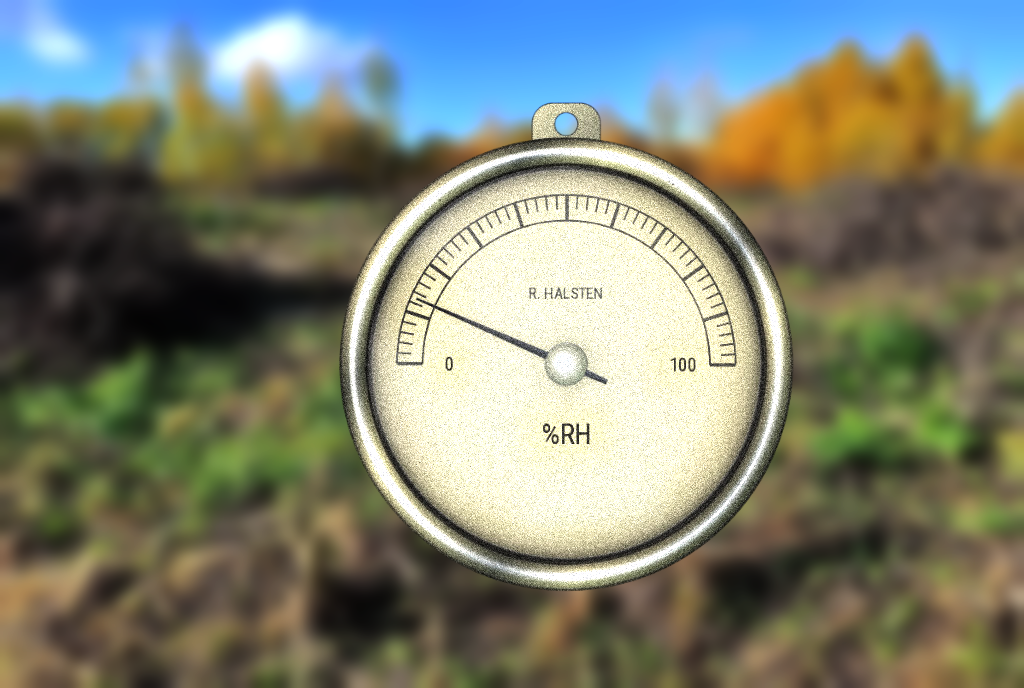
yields 13 %
